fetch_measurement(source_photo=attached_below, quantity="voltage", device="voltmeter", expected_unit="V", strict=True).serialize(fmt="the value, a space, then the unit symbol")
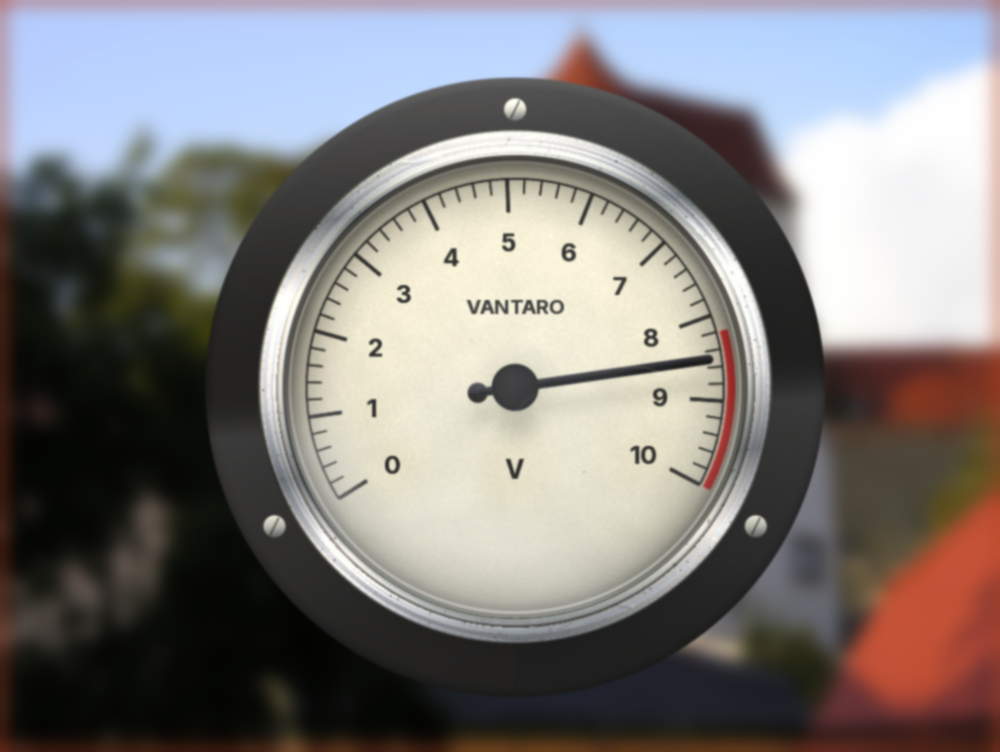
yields 8.5 V
